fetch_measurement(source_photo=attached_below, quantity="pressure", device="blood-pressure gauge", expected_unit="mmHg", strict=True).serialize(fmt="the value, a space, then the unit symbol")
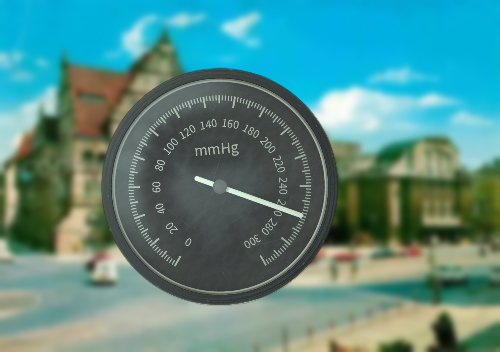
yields 260 mmHg
